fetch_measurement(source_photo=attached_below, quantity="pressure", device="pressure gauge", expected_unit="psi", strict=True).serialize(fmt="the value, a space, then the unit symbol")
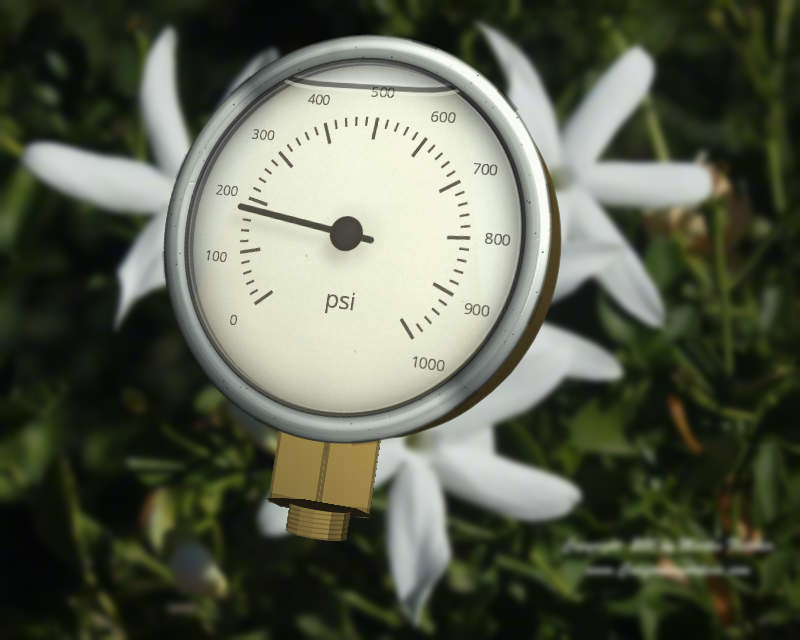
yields 180 psi
